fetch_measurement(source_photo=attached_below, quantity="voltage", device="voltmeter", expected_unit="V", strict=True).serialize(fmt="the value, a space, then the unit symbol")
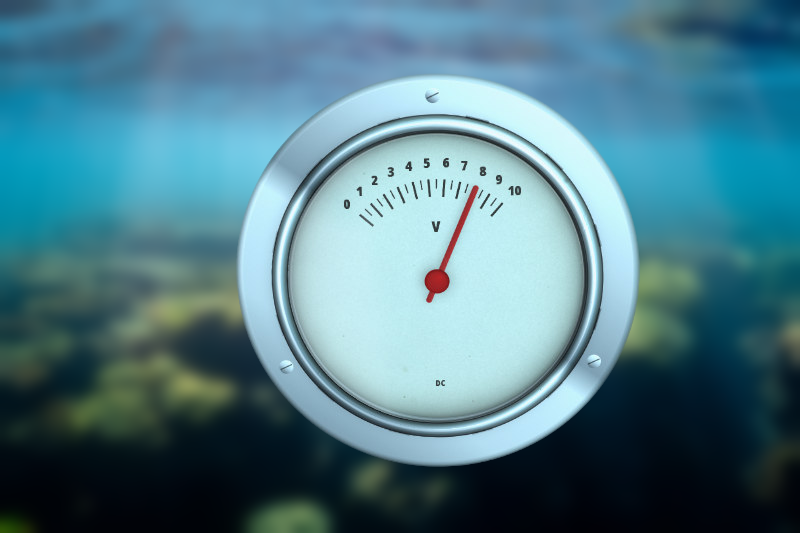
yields 8 V
